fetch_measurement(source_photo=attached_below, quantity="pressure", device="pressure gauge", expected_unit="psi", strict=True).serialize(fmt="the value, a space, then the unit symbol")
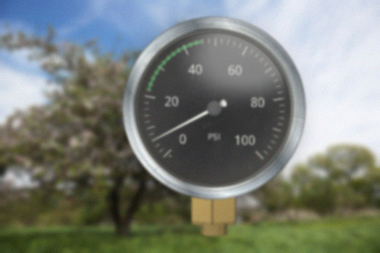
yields 6 psi
